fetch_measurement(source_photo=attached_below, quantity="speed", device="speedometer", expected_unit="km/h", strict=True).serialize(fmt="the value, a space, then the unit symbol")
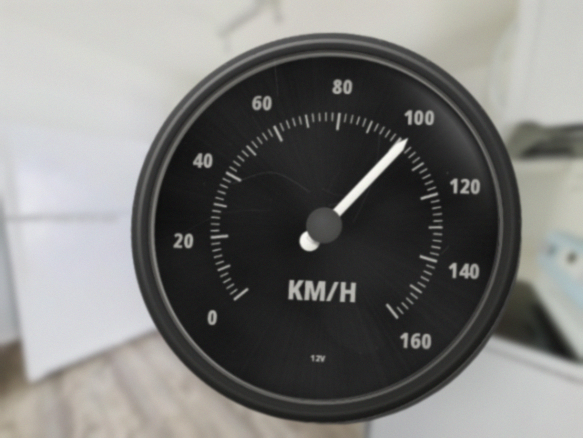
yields 102 km/h
